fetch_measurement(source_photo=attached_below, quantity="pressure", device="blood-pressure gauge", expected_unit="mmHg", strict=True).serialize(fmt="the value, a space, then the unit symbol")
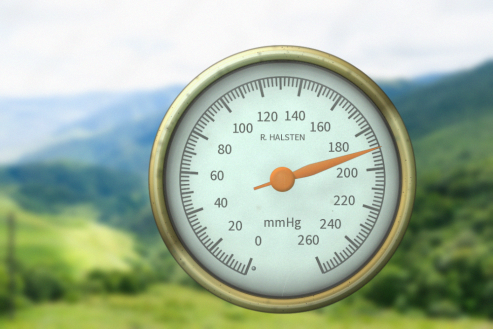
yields 190 mmHg
